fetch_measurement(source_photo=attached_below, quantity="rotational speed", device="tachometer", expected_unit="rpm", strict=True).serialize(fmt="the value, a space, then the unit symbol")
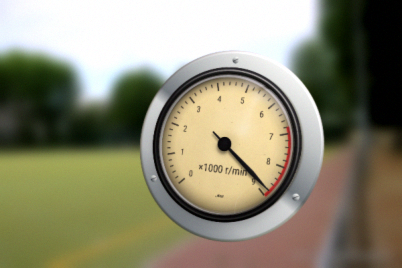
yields 8800 rpm
